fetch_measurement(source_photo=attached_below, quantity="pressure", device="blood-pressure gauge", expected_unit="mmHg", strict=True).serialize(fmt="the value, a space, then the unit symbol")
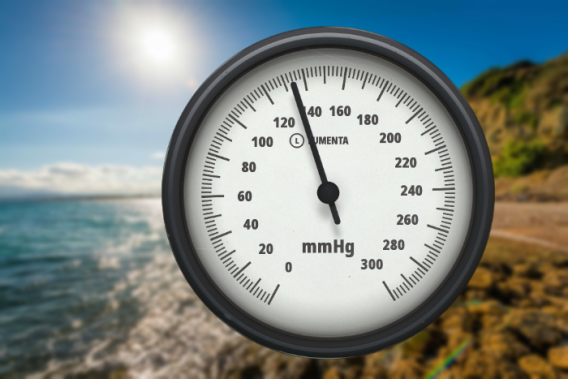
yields 134 mmHg
